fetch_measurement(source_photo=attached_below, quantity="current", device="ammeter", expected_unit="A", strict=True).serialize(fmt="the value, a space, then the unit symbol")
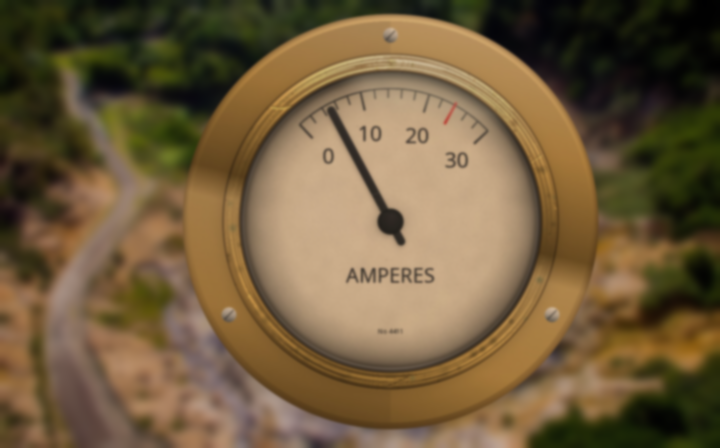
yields 5 A
